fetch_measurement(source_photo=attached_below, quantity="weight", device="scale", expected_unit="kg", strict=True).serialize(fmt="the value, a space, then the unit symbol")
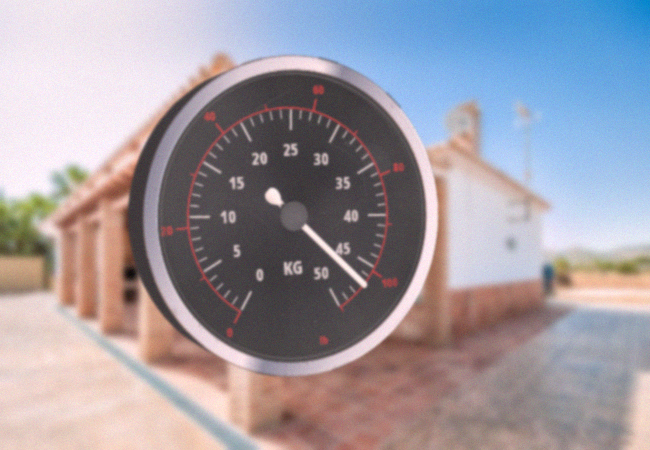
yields 47 kg
